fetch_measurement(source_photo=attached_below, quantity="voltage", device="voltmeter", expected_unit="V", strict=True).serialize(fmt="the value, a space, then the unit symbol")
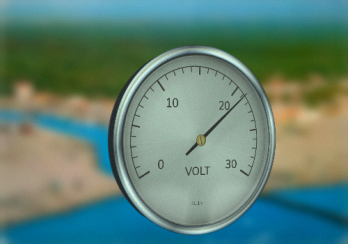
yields 21 V
